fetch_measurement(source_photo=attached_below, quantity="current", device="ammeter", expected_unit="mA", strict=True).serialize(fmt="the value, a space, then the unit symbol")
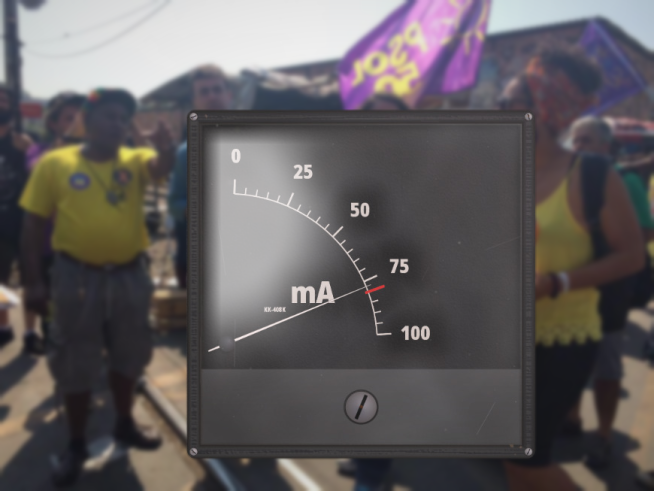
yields 77.5 mA
